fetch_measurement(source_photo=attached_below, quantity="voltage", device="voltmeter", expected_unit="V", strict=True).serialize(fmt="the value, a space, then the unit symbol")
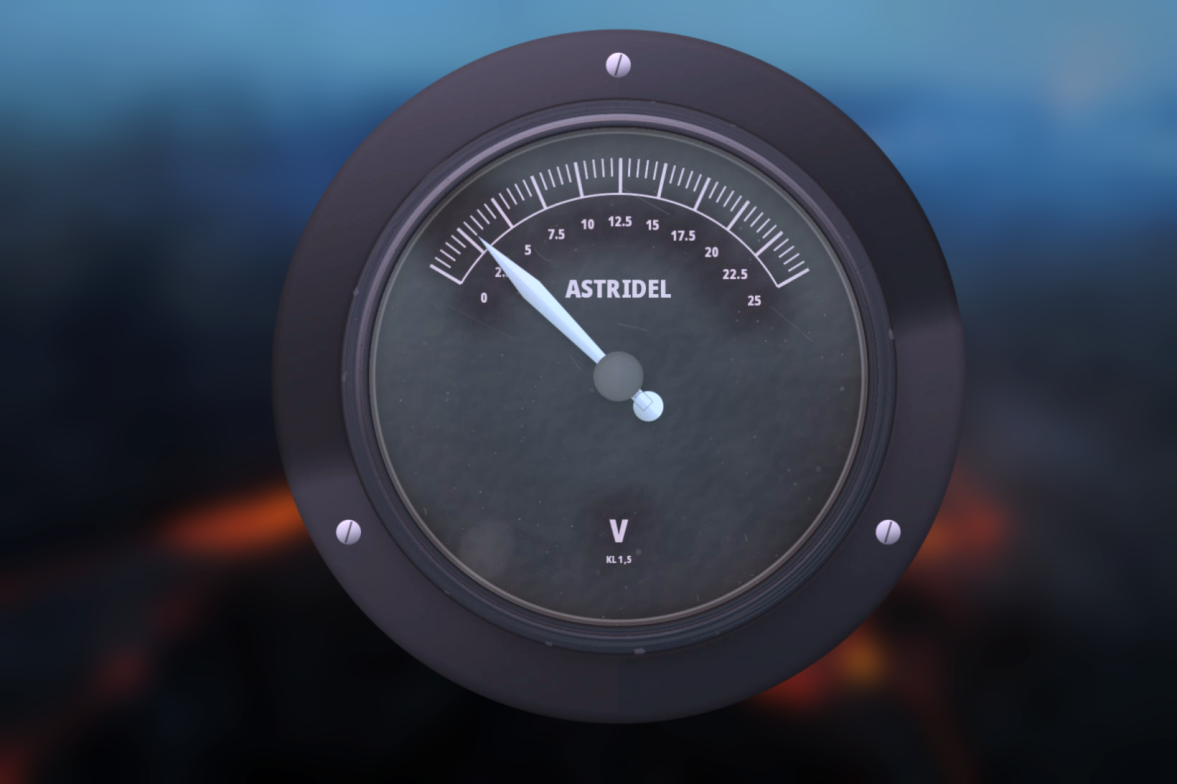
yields 3 V
